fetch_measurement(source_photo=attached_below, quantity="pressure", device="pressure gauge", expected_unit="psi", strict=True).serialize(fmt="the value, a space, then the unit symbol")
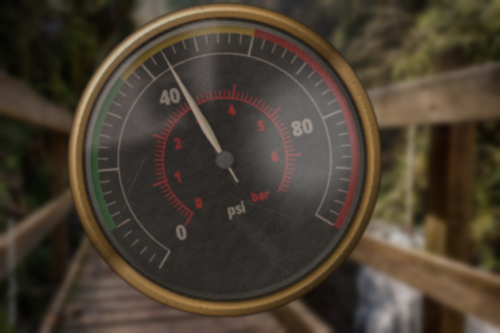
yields 44 psi
